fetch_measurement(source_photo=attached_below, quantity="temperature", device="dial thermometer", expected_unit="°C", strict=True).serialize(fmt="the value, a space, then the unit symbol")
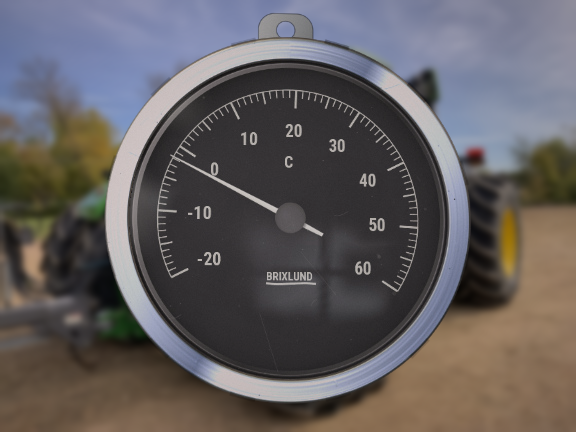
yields -2 °C
